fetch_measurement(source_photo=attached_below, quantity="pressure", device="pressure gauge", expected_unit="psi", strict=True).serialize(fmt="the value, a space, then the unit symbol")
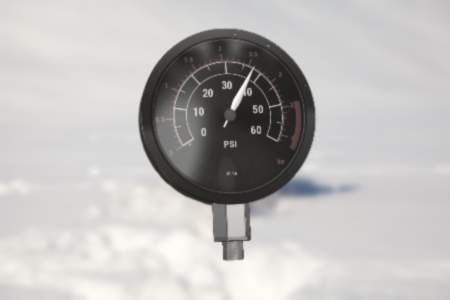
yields 37.5 psi
